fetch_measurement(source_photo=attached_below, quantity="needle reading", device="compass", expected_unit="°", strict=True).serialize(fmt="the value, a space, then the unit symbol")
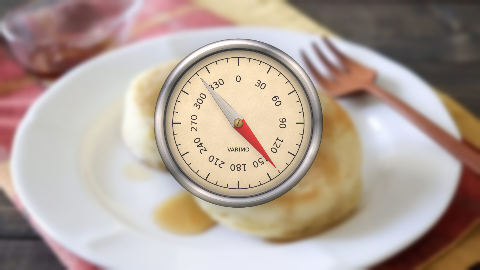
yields 140 °
